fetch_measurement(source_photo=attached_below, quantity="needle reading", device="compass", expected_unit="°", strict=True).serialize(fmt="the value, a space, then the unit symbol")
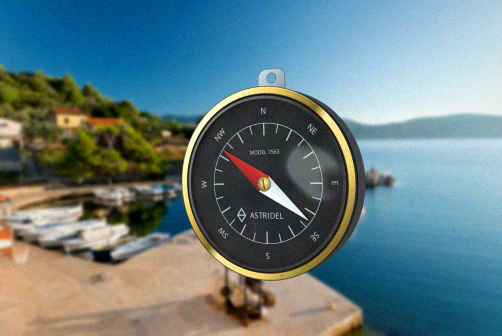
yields 307.5 °
